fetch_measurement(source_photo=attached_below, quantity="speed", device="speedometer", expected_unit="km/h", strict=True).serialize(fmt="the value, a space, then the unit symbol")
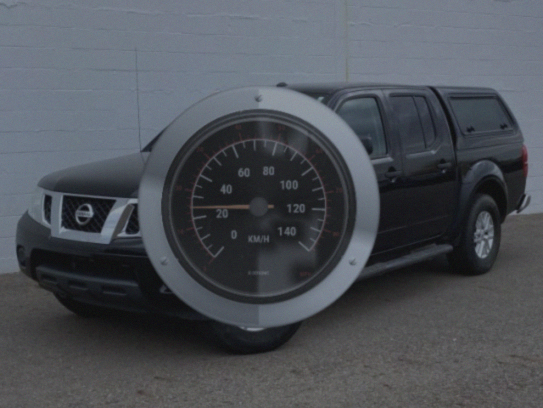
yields 25 km/h
